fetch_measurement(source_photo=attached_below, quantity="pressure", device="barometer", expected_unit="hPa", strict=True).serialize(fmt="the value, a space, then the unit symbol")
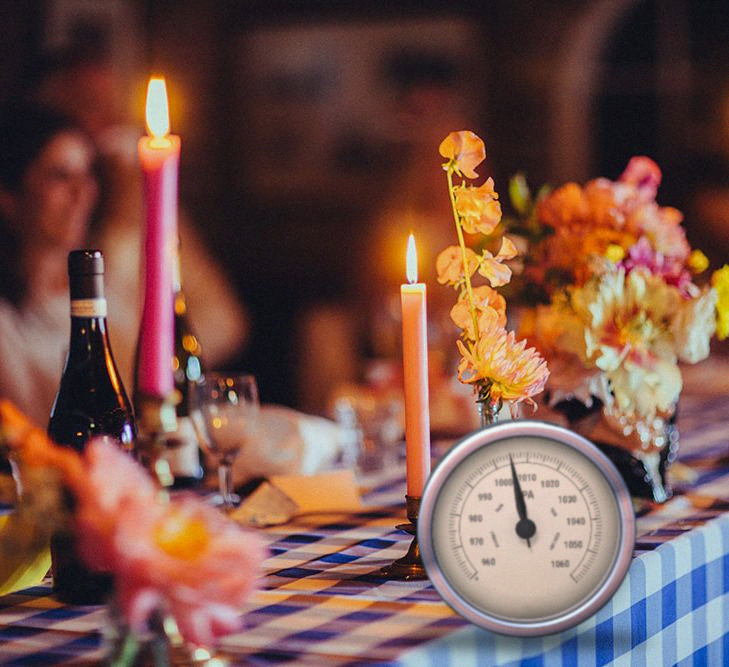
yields 1005 hPa
